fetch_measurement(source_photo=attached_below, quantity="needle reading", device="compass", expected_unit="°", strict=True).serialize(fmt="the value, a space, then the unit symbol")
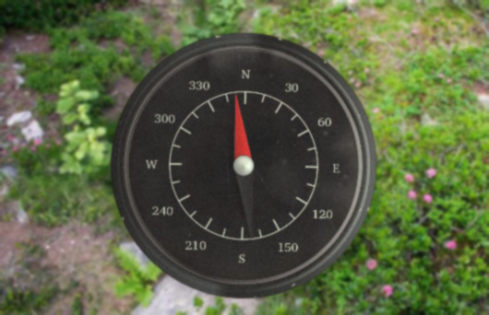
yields 352.5 °
